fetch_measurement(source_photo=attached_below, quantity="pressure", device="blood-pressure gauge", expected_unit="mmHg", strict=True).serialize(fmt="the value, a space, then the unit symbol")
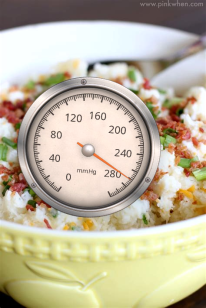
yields 270 mmHg
